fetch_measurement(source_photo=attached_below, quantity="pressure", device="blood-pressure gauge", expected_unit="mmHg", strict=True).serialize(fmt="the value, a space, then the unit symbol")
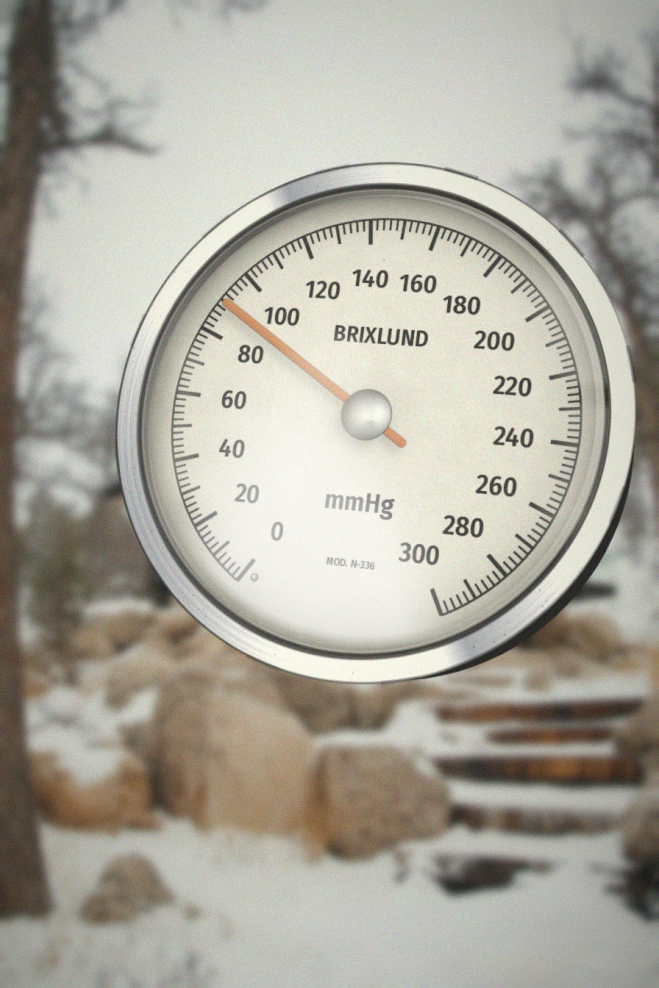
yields 90 mmHg
